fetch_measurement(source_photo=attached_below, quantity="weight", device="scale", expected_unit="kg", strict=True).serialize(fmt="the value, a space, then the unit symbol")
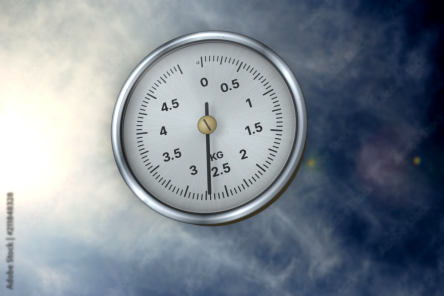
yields 2.7 kg
